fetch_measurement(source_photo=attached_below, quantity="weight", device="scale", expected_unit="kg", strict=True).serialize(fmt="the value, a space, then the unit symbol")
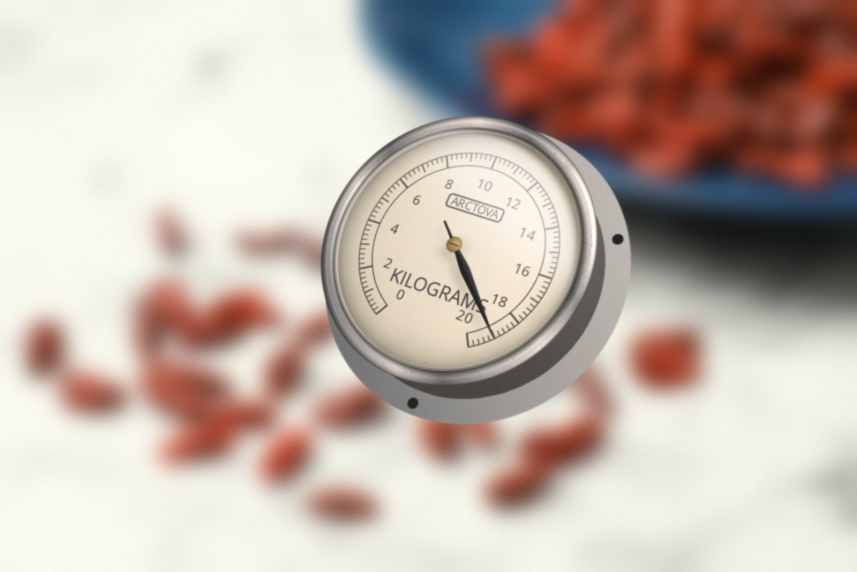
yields 19 kg
